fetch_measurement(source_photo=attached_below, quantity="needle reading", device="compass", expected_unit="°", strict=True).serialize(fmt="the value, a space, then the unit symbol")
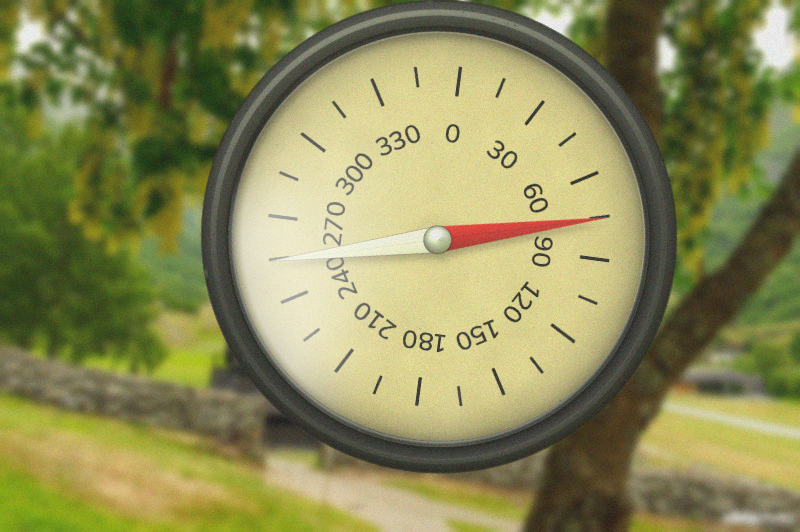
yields 75 °
